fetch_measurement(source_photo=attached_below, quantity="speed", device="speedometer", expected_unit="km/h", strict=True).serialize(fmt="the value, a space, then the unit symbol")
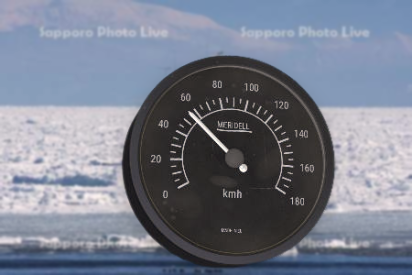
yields 55 km/h
